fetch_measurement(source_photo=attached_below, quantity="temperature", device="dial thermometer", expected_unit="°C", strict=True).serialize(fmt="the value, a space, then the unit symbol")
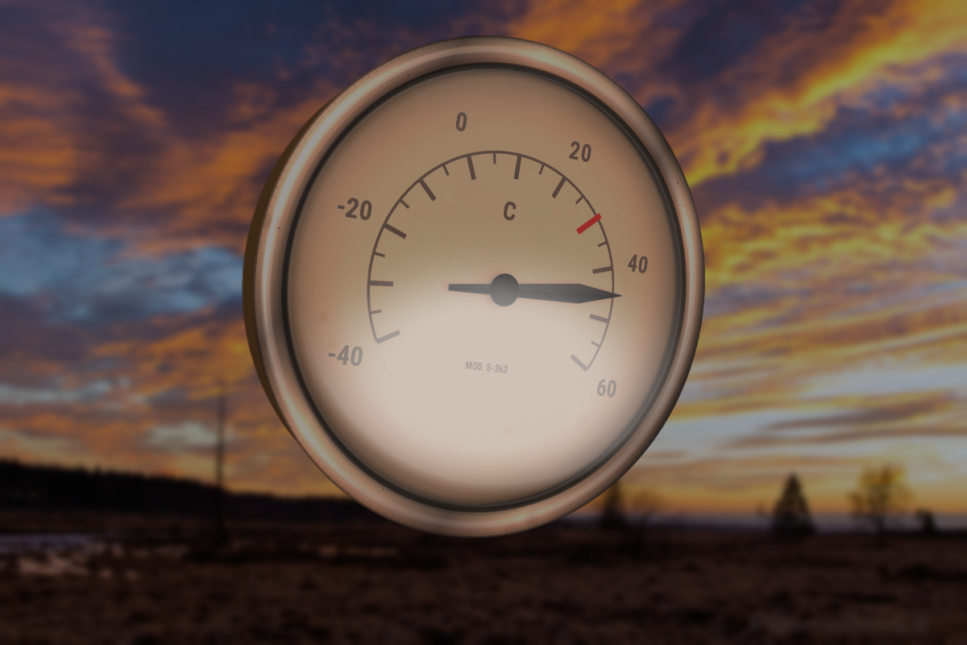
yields 45 °C
